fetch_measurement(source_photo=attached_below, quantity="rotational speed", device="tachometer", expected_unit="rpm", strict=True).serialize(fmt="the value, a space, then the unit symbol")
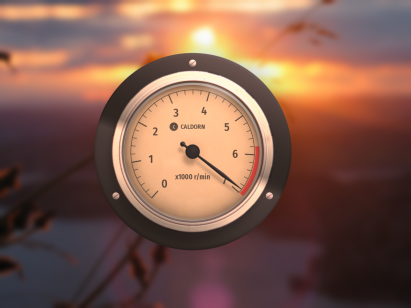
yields 6900 rpm
